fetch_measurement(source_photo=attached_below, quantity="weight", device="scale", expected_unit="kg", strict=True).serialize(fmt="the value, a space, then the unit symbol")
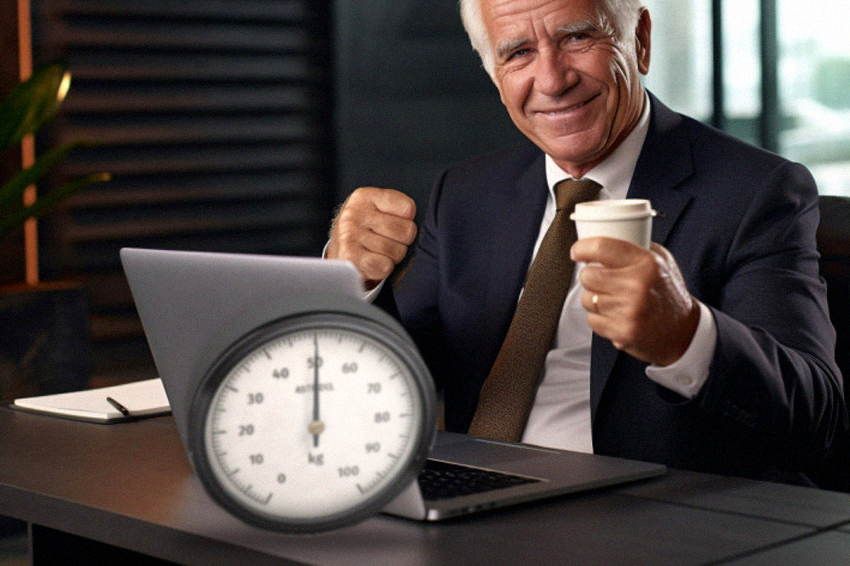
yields 50 kg
